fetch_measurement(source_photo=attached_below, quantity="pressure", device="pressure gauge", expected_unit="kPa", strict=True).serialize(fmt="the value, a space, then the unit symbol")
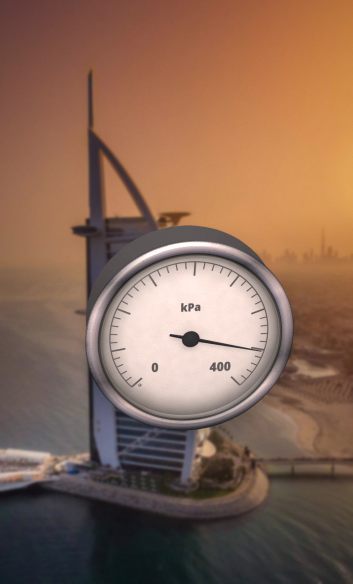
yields 350 kPa
